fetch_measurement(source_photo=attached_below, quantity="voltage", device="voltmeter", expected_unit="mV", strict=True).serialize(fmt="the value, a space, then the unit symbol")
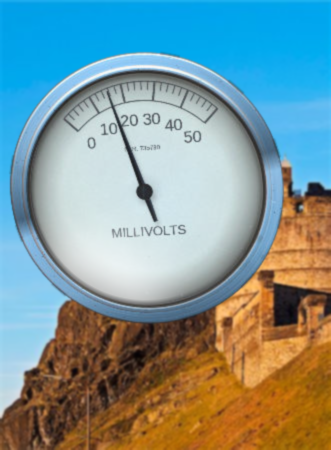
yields 16 mV
